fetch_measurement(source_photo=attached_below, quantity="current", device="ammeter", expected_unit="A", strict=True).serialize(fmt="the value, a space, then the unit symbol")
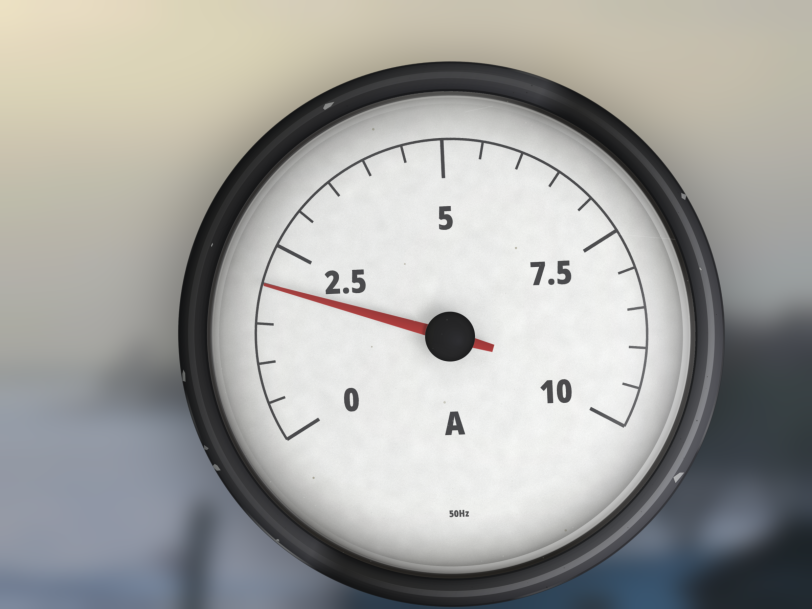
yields 2 A
